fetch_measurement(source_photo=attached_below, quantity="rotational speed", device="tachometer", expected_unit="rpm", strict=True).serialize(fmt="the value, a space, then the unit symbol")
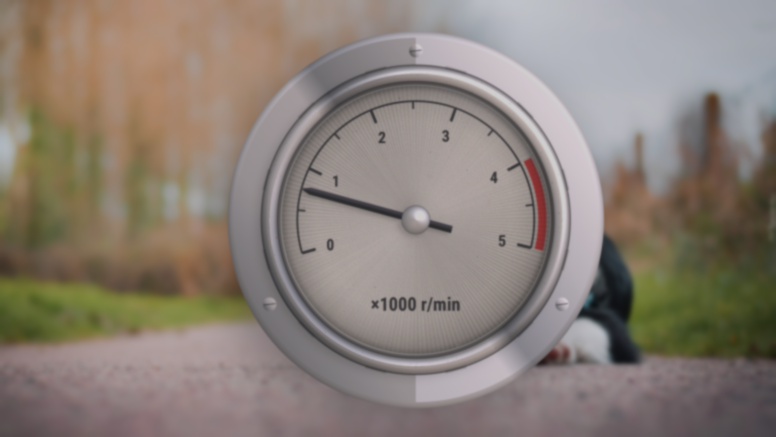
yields 750 rpm
